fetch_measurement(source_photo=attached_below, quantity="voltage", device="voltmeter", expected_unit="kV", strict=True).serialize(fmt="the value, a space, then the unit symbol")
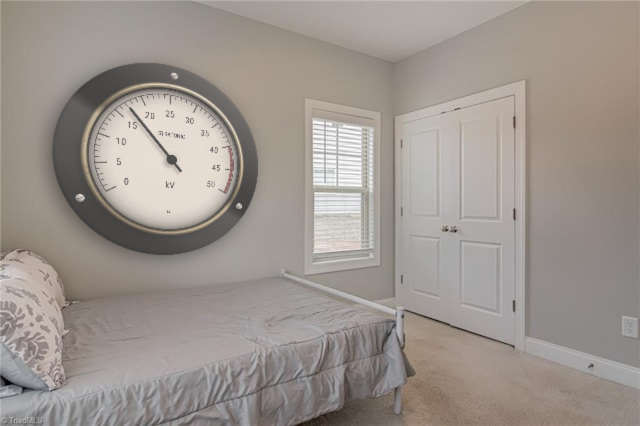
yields 17 kV
